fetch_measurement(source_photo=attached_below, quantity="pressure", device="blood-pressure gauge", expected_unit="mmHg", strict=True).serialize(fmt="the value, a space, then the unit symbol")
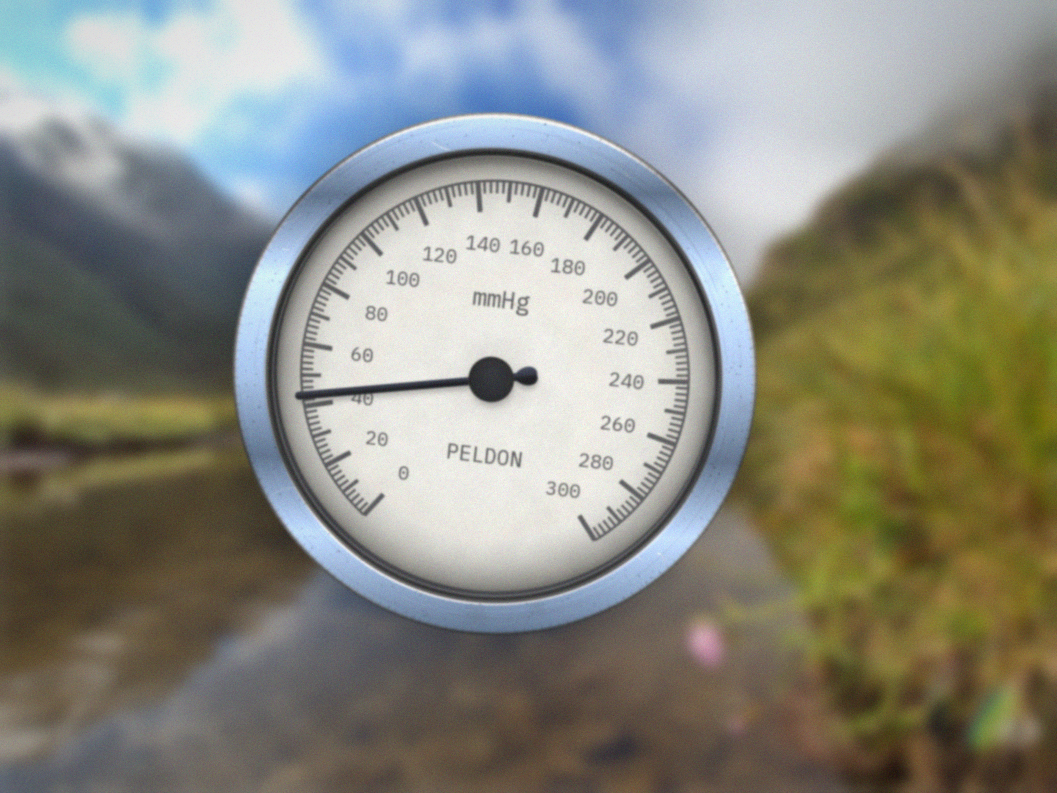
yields 44 mmHg
